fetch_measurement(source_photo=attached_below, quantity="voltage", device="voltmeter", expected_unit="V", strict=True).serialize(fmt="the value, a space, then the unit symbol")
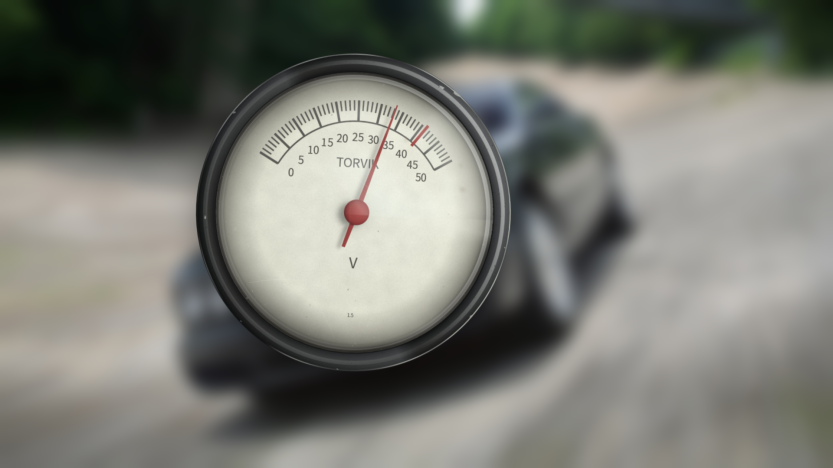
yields 33 V
